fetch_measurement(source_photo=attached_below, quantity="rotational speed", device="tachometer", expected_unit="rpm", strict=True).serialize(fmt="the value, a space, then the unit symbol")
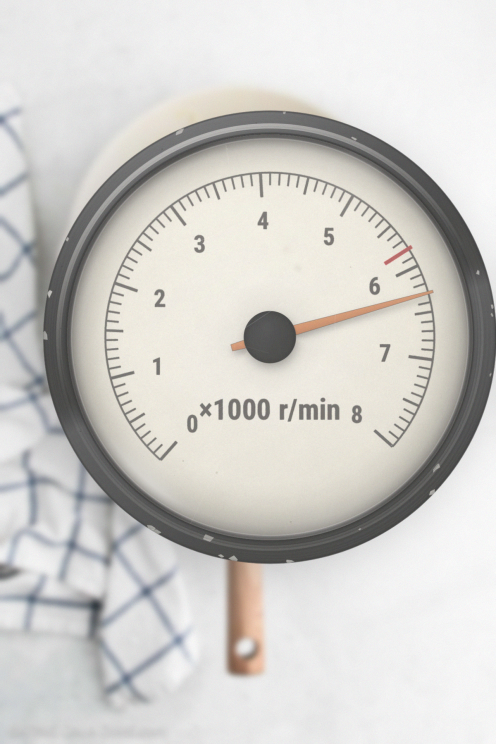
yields 6300 rpm
